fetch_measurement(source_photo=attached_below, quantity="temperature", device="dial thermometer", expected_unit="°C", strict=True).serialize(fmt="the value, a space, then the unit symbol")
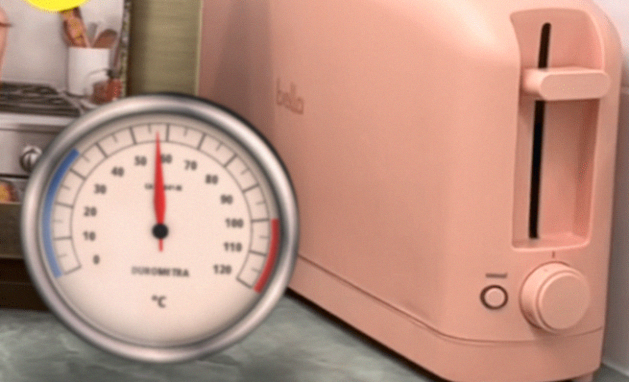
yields 57.5 °C
